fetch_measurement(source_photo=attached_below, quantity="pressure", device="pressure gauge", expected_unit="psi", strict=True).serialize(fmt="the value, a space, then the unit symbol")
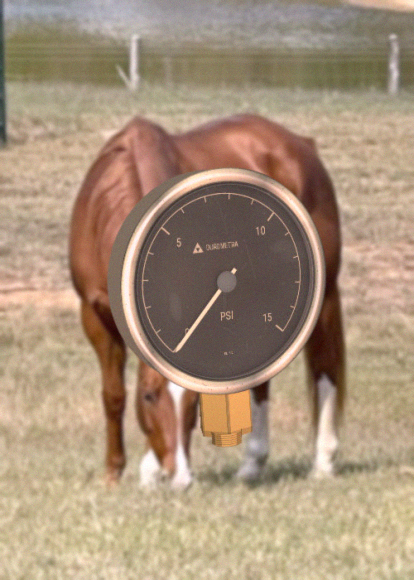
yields 0 psi
